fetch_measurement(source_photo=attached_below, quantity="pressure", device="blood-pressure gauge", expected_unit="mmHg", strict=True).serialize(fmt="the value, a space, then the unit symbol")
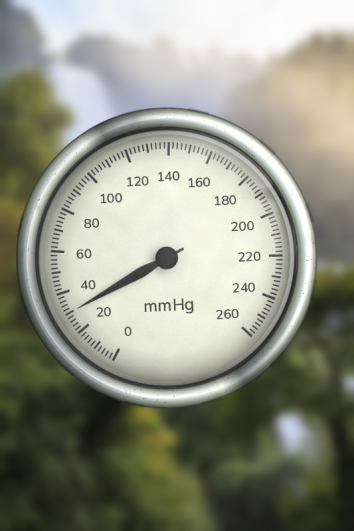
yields 30 mmHg
